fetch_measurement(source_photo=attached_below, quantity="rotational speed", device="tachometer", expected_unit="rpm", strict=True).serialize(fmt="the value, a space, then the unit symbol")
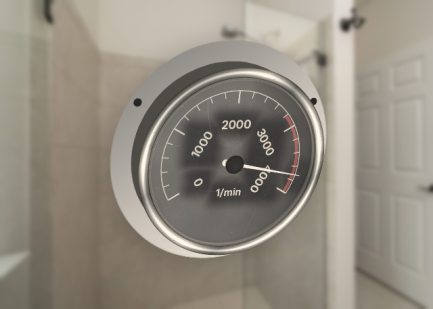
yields 3700 rpm
